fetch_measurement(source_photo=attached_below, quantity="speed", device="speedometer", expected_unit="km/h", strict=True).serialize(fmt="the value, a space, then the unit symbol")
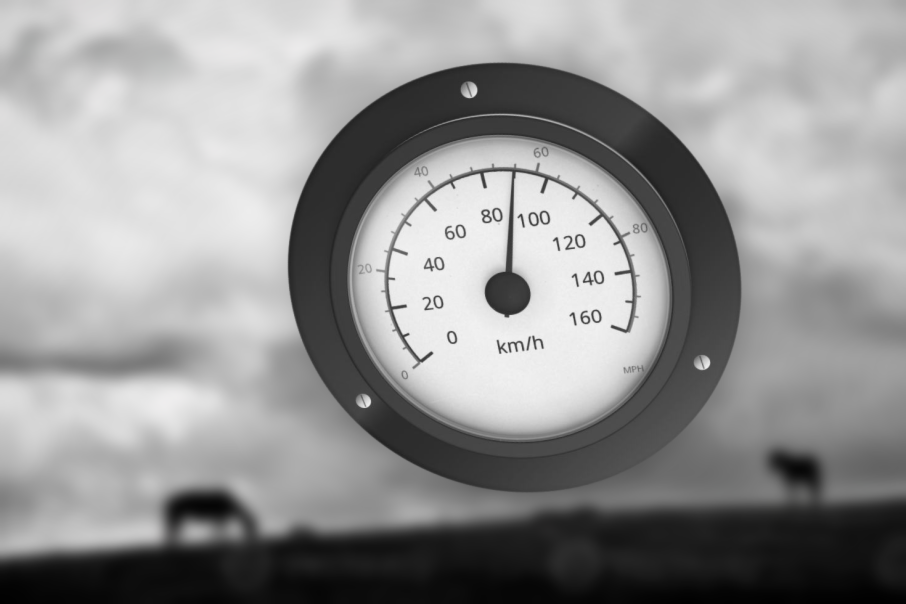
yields 90 km/h
